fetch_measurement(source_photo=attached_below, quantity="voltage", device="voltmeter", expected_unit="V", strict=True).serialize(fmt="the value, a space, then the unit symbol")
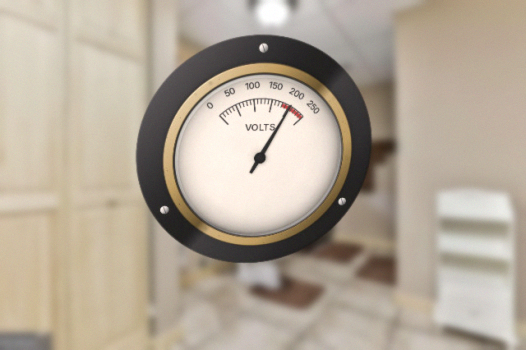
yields 200 V
